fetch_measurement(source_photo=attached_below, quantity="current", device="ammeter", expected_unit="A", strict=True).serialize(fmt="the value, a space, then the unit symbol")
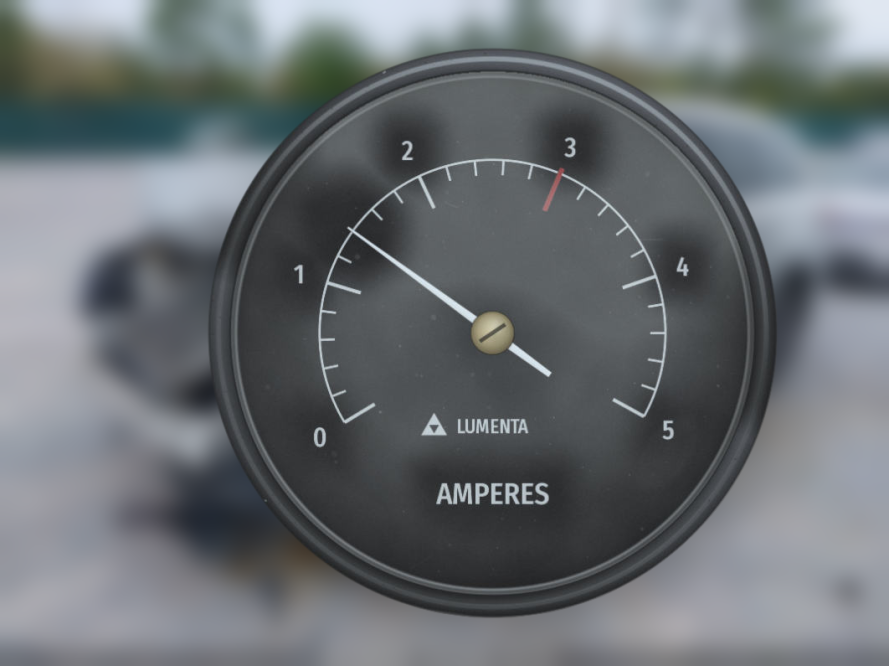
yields 1.4 A
